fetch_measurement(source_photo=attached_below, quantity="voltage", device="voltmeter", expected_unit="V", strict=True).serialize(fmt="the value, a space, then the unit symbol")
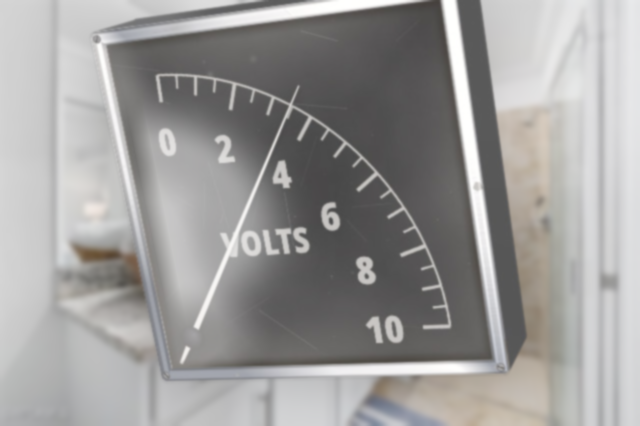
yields 3.5 V
